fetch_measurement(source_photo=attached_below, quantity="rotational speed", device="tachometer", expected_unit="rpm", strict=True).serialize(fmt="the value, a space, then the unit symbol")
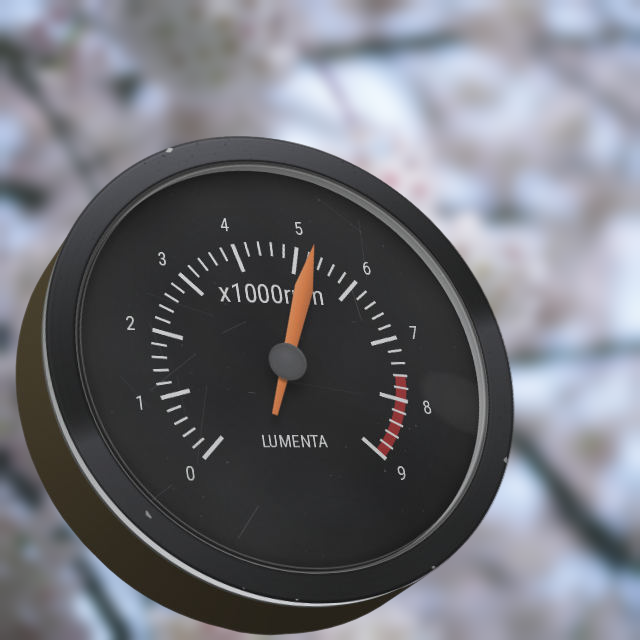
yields 5200 rpm
